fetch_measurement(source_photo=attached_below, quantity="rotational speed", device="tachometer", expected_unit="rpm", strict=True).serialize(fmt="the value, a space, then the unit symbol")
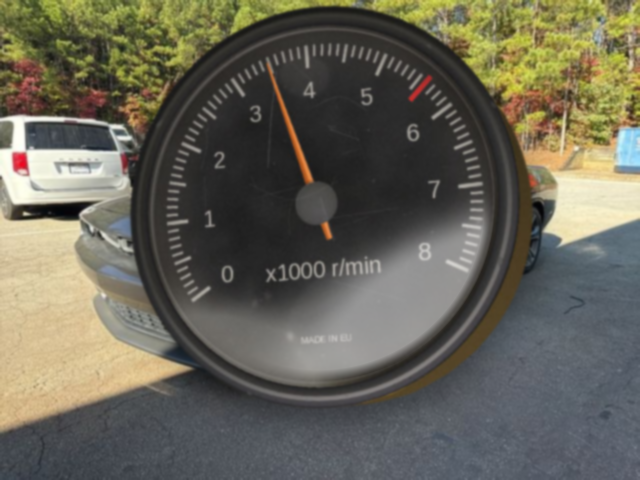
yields 3500 rpm
